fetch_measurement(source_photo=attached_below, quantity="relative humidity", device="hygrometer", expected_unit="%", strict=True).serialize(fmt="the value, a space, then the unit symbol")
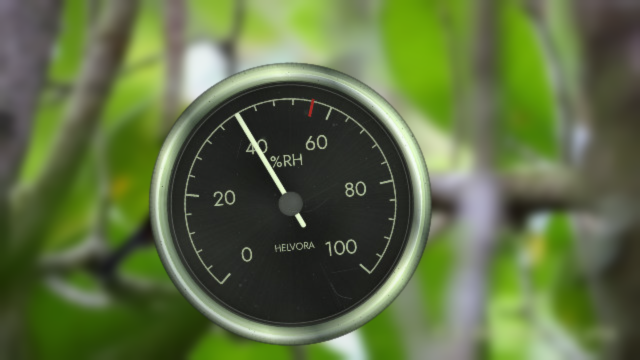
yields 40 %
